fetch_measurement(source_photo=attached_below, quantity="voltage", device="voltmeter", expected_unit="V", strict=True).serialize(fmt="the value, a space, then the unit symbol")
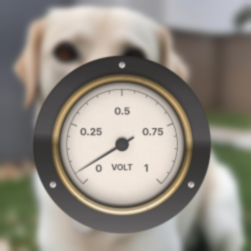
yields 0.05 V
